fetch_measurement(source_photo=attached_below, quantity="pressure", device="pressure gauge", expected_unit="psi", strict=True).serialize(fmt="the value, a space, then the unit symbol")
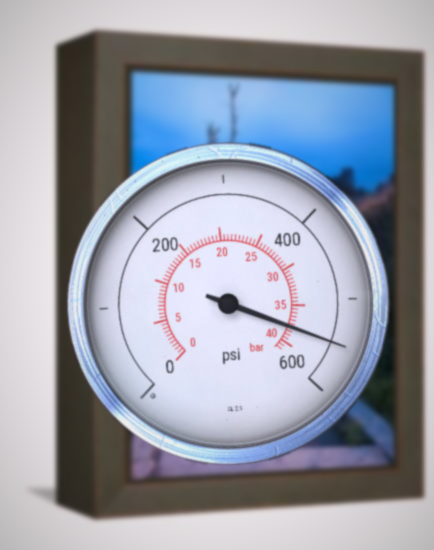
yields 550 psi
